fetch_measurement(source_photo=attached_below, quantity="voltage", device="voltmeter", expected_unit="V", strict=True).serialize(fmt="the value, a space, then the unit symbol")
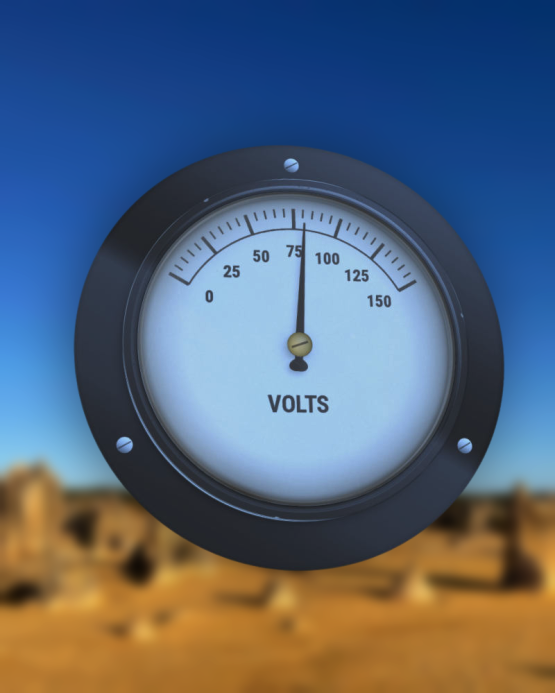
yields 80 V
